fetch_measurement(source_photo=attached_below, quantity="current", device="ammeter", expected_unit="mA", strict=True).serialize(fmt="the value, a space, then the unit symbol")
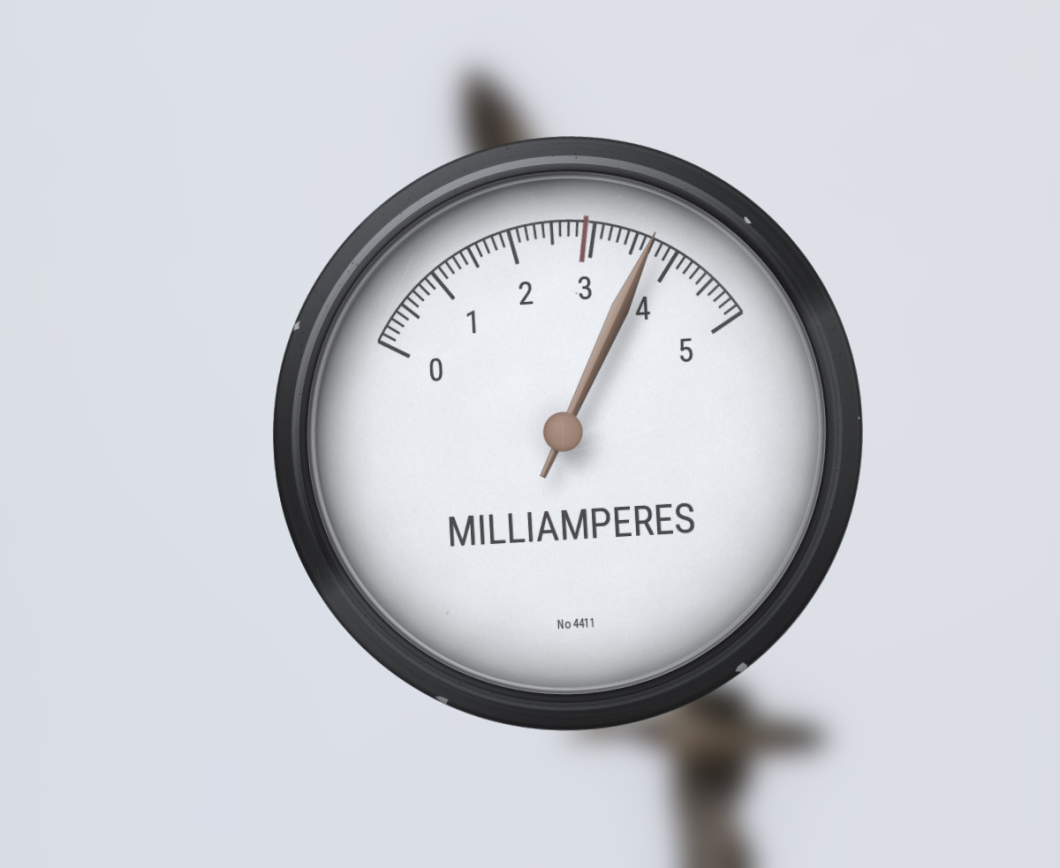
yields 3.7 mA
